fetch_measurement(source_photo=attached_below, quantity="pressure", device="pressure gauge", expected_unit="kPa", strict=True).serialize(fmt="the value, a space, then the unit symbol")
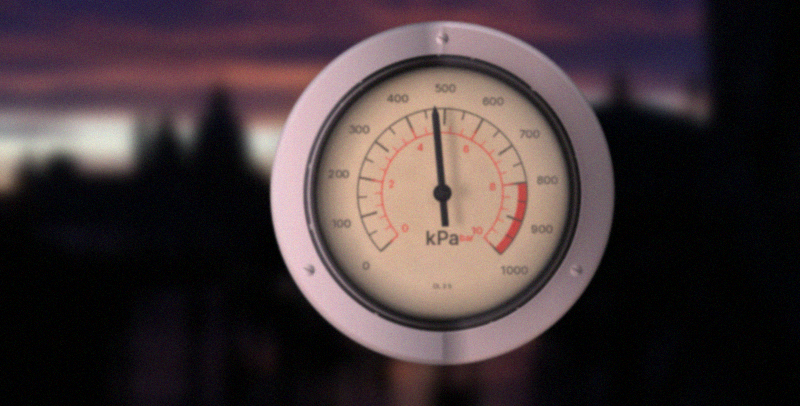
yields 475 kPa
